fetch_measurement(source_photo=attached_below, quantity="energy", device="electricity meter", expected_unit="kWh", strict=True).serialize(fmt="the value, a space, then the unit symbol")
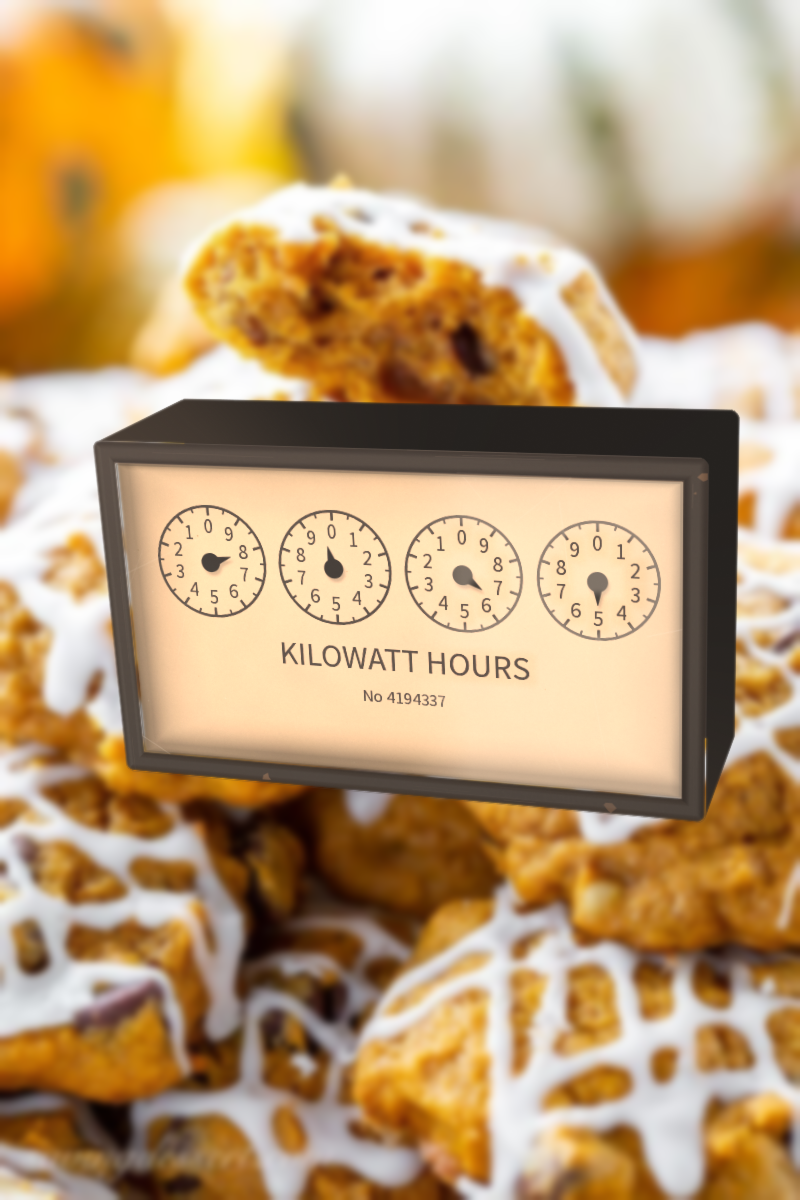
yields 7965 kWh
